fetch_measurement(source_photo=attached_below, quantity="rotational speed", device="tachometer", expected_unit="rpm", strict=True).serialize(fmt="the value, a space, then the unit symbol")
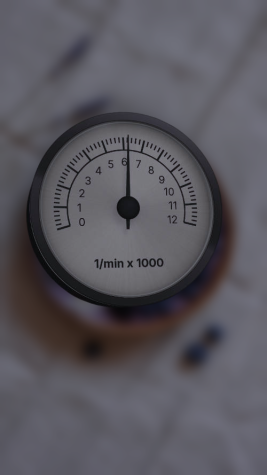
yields 6200 rpm
